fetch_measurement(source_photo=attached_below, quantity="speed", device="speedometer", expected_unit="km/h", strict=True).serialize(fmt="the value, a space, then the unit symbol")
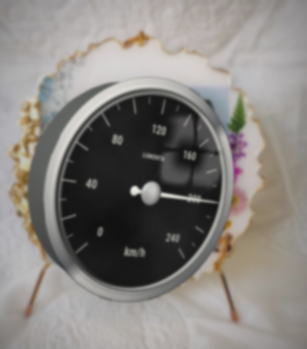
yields 200 km/h
